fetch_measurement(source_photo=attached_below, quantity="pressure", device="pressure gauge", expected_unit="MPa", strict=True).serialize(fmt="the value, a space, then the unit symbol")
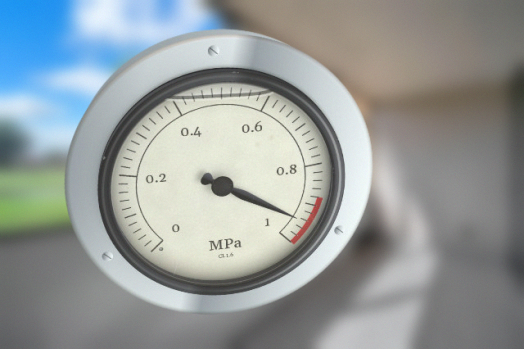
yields 0.94 MPa
